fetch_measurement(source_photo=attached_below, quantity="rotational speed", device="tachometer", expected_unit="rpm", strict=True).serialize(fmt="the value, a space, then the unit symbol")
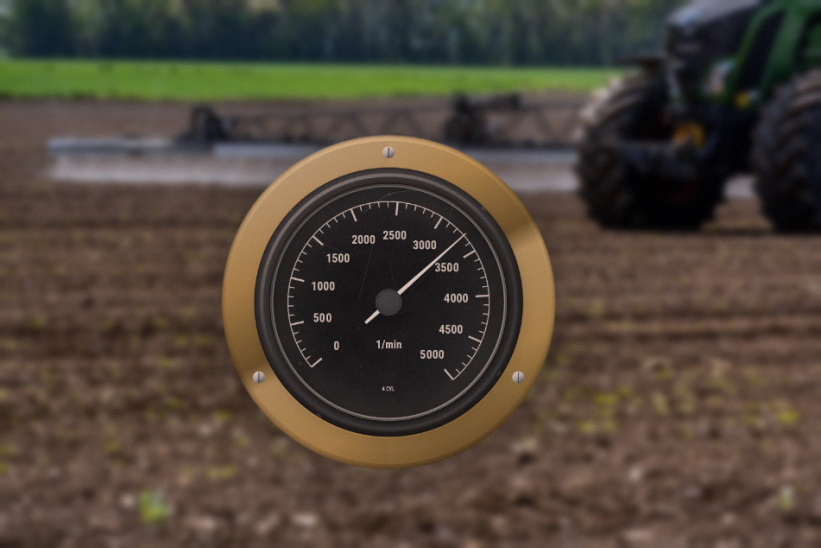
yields 3300 rpm
